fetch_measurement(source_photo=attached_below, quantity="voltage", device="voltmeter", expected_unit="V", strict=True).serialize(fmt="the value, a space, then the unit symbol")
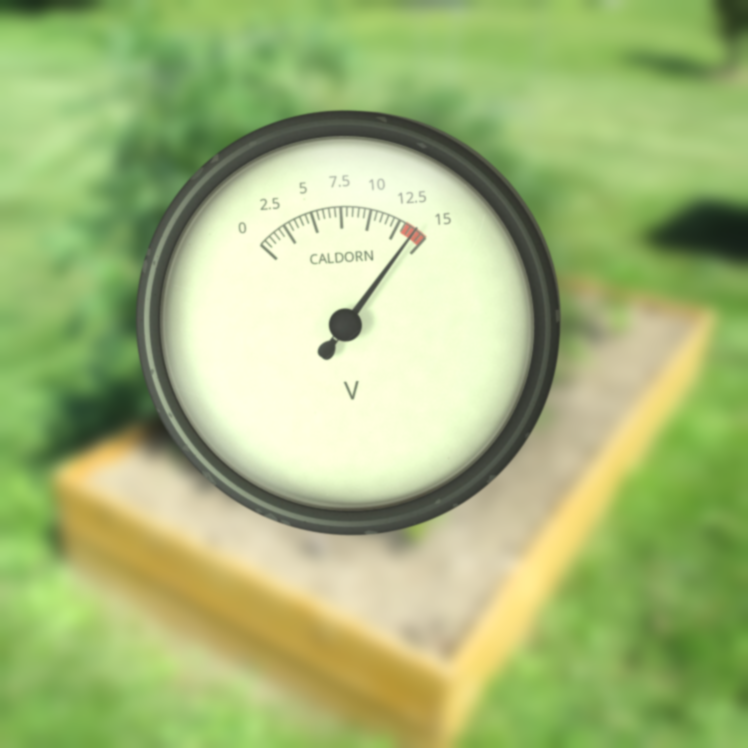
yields 14 V
